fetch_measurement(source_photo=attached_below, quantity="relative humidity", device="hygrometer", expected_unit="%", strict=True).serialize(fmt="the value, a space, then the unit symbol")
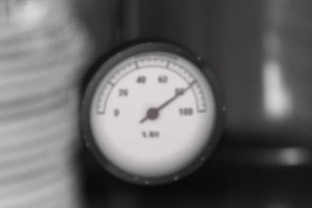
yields 80 %
